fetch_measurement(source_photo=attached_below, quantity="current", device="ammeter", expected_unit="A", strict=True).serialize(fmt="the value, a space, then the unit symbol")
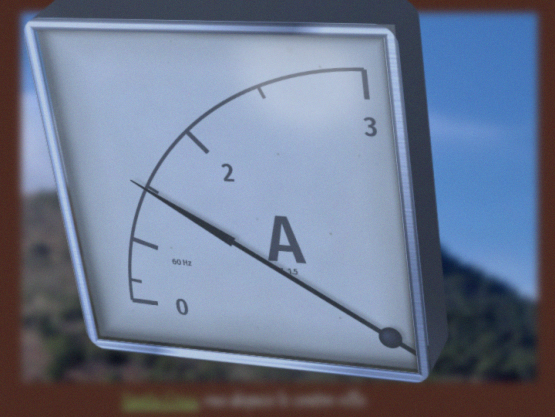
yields 1.5 A
